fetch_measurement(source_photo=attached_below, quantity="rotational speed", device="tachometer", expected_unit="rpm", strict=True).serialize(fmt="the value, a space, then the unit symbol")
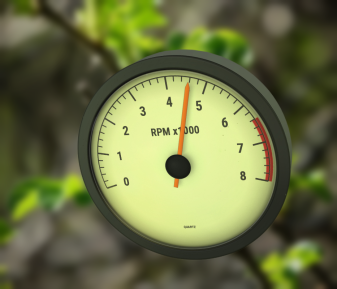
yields 4600 rpm
